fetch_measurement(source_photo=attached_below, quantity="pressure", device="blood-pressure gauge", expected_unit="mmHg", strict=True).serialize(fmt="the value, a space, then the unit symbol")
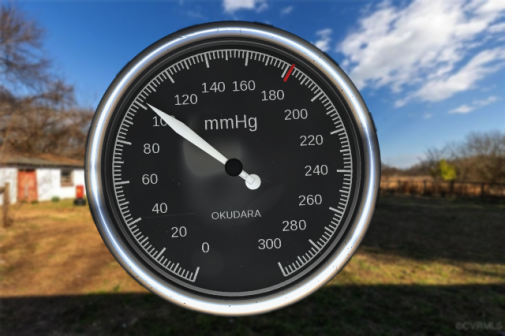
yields 102 mmHg
